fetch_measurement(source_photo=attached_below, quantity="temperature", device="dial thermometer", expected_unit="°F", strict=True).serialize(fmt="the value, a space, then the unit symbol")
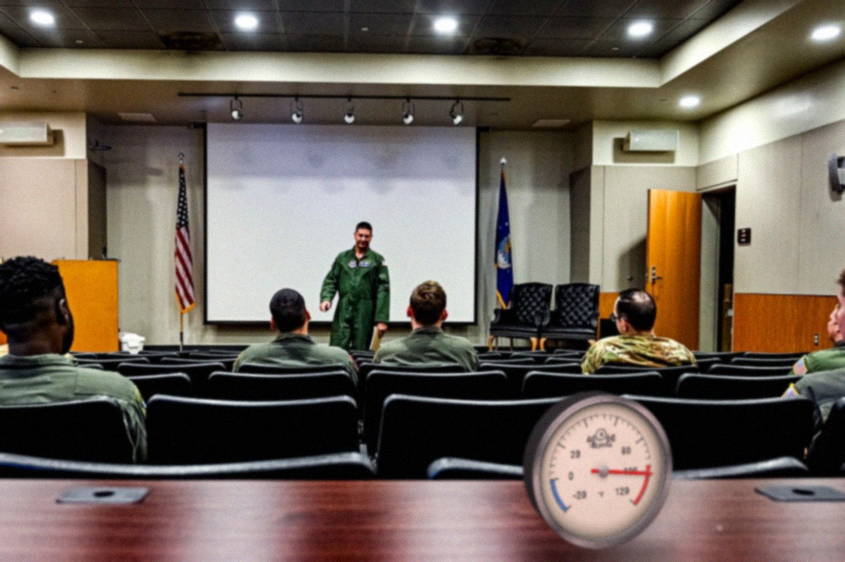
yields 100 °F
